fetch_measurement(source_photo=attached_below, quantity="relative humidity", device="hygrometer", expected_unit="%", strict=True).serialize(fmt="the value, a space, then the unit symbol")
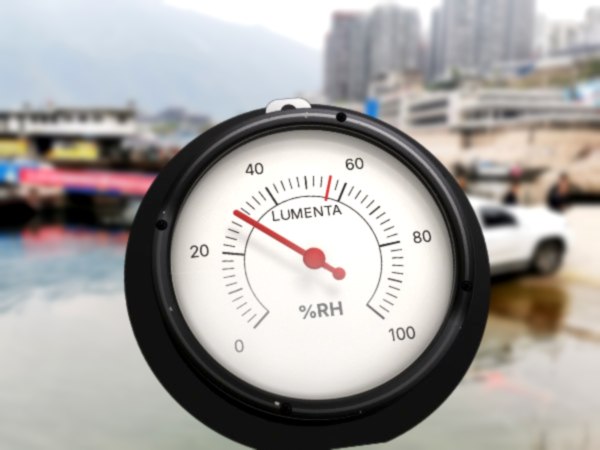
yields 30 %
